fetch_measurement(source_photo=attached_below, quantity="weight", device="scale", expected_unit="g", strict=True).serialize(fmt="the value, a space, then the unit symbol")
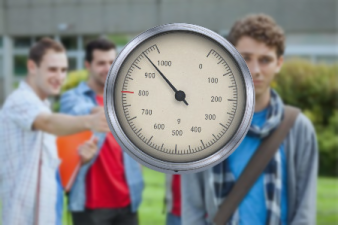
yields 950 g
